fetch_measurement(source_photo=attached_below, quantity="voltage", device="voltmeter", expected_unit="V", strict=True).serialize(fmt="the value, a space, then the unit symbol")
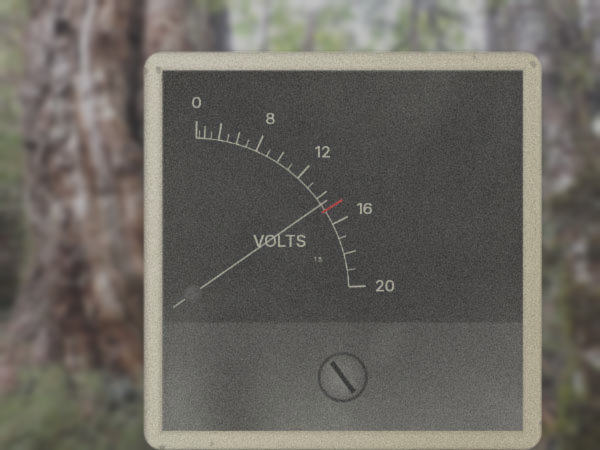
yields 14.5 V
